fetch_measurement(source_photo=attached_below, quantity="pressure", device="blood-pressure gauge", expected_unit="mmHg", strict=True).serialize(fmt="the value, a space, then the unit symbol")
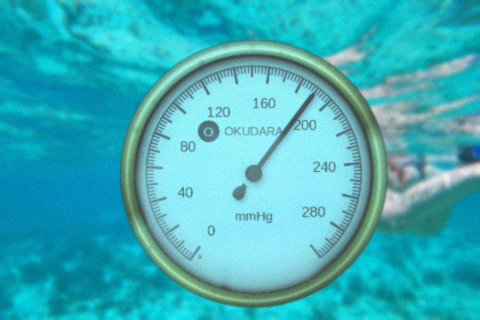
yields 190 mmHg
